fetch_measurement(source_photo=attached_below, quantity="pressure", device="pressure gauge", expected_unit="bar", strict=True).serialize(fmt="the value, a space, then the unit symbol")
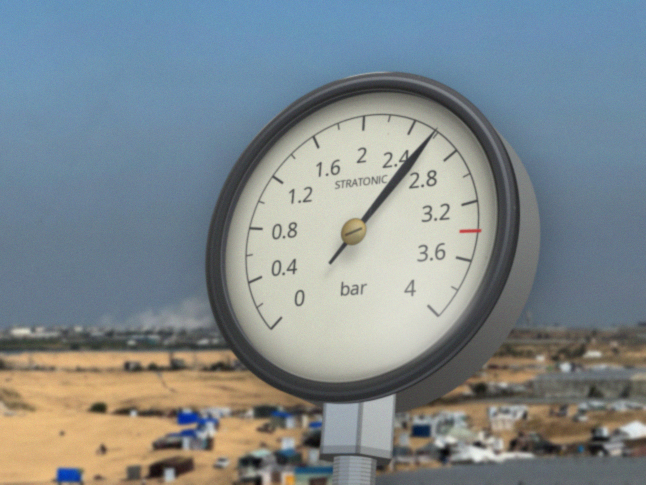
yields 2.6 bar
